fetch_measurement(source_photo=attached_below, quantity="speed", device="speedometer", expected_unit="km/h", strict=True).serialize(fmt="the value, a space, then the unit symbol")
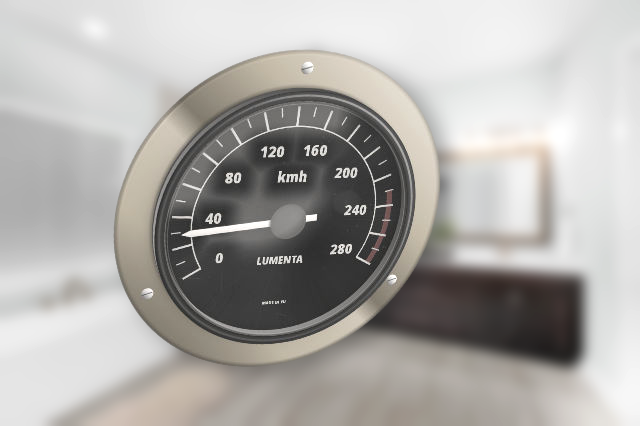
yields 30 km/h
